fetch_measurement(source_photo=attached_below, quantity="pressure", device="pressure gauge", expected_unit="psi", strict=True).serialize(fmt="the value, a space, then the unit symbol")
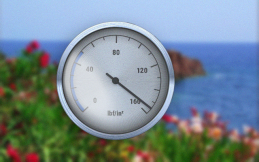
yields 155 psi
